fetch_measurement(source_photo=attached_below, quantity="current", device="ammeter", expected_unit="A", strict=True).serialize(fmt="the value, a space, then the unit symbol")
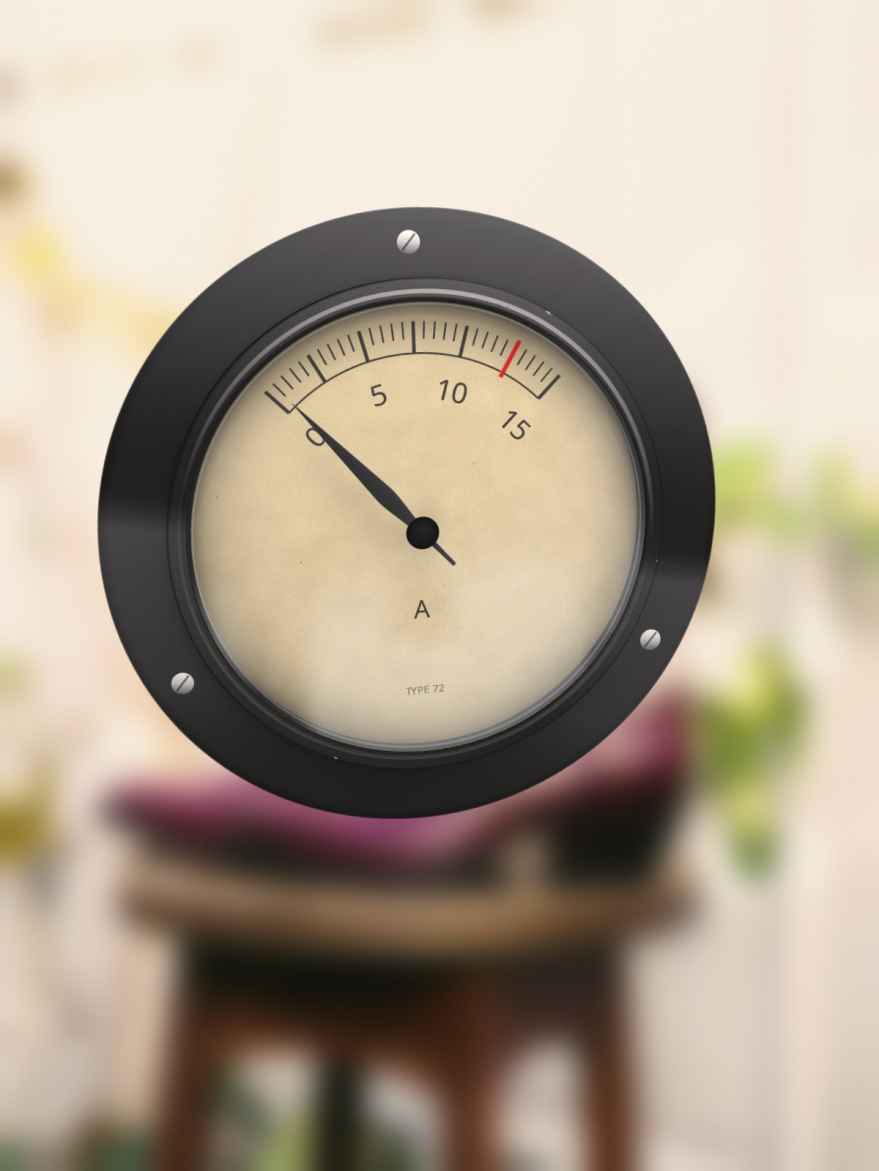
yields 0.5 A
